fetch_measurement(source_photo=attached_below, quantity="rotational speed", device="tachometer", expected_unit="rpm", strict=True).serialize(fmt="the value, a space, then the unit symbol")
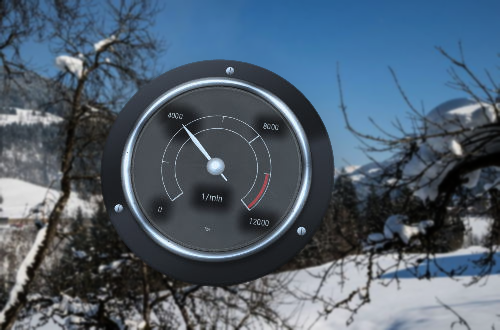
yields 4000 rpm
